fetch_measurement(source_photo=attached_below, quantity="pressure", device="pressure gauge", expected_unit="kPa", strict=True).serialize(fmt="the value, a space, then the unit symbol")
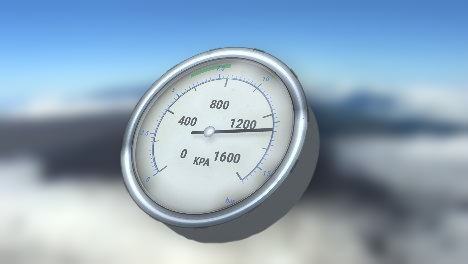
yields 1300 kPa
